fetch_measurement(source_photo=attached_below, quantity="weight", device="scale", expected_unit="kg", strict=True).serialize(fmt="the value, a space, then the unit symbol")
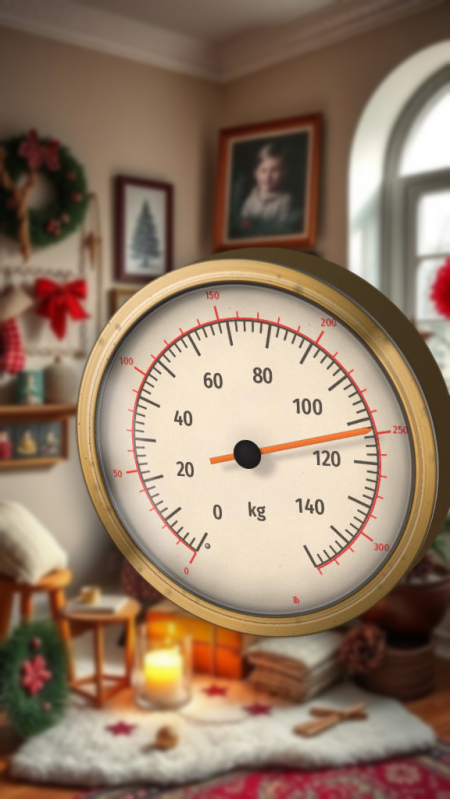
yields 112 kg
